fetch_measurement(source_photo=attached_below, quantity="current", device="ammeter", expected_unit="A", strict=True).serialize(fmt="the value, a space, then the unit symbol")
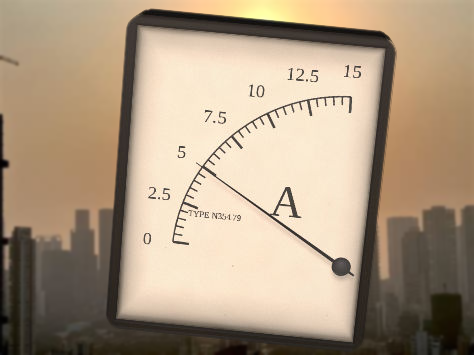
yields 5 A
